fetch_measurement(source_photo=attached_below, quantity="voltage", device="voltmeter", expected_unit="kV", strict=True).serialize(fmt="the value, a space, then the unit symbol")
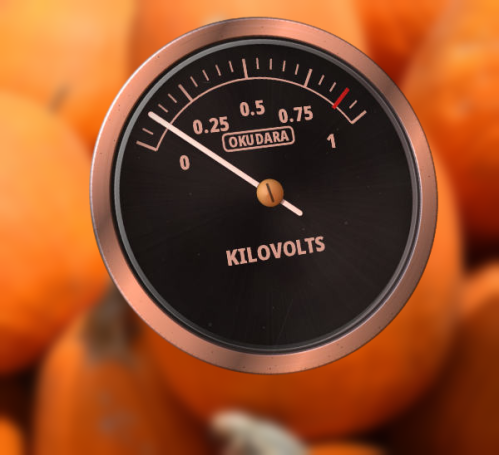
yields 0.1 kV
